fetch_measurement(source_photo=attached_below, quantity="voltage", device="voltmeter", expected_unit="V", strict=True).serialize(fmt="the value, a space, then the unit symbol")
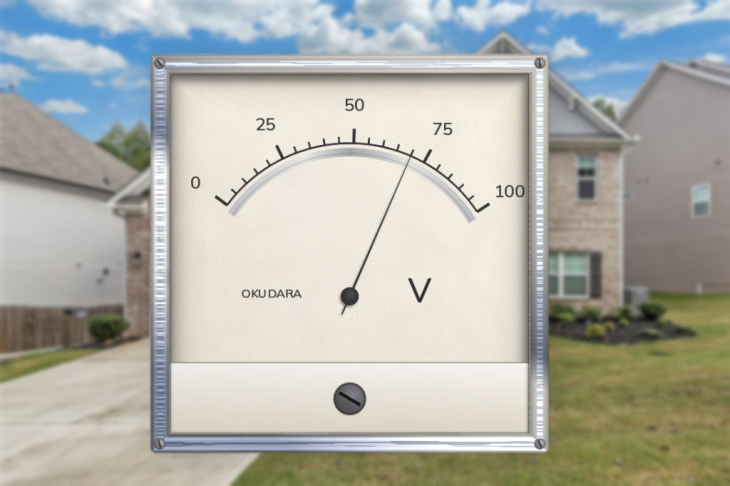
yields 70 V
